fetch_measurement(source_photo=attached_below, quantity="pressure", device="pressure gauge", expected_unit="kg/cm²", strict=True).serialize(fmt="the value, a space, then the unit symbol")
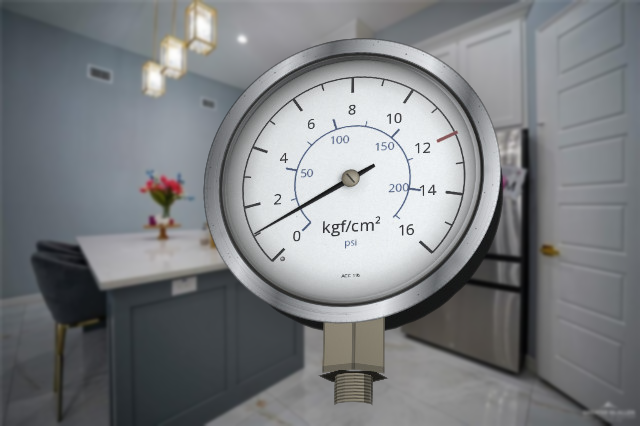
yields 1 kg/cm²
